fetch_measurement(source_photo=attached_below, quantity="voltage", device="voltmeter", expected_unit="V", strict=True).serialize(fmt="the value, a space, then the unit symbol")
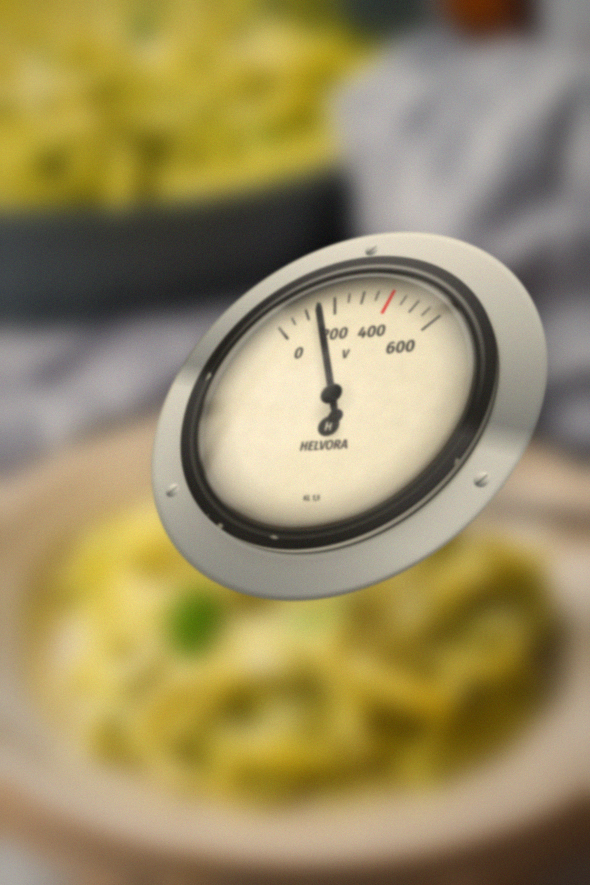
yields 150 V
